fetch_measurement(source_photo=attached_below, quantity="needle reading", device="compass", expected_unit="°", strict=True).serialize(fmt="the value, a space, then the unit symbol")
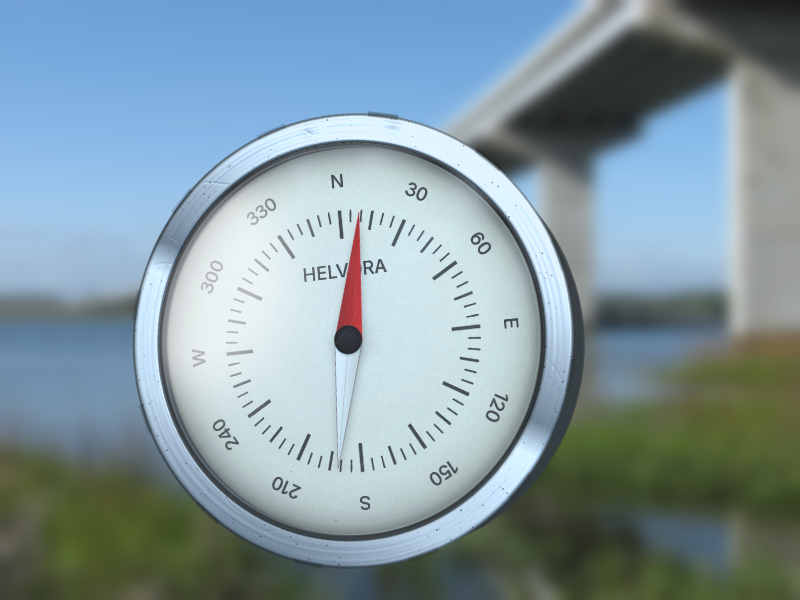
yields 10 °
